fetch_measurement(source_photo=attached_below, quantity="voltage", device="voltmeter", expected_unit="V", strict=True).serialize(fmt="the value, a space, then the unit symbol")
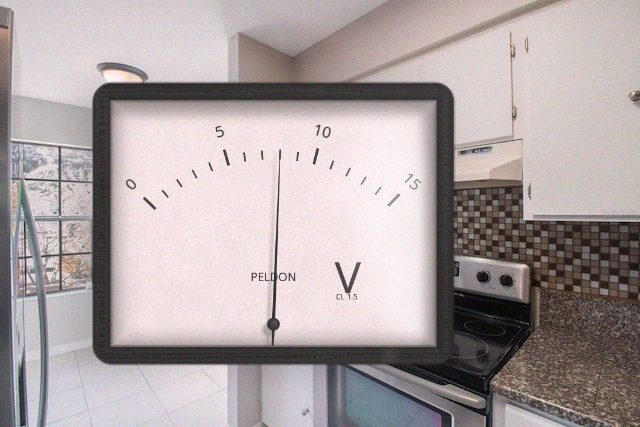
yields 8 V
